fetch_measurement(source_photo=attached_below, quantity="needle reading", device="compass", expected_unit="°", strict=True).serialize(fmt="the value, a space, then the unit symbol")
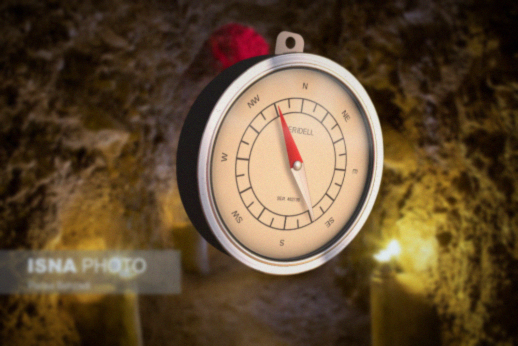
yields 330 °
